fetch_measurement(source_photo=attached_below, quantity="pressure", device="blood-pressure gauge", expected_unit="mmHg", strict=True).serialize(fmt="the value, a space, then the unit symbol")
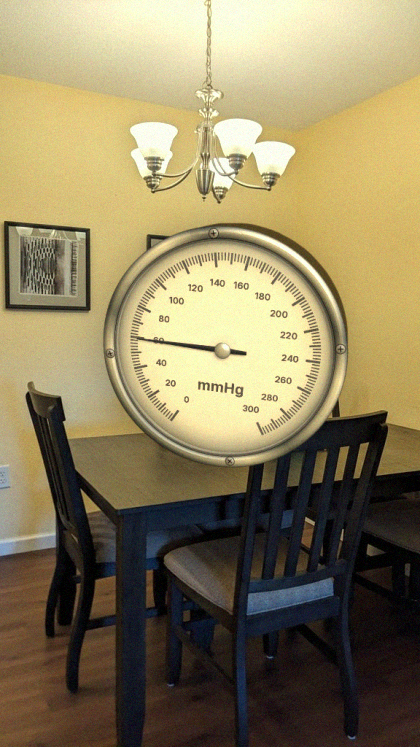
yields 60 mmHg
